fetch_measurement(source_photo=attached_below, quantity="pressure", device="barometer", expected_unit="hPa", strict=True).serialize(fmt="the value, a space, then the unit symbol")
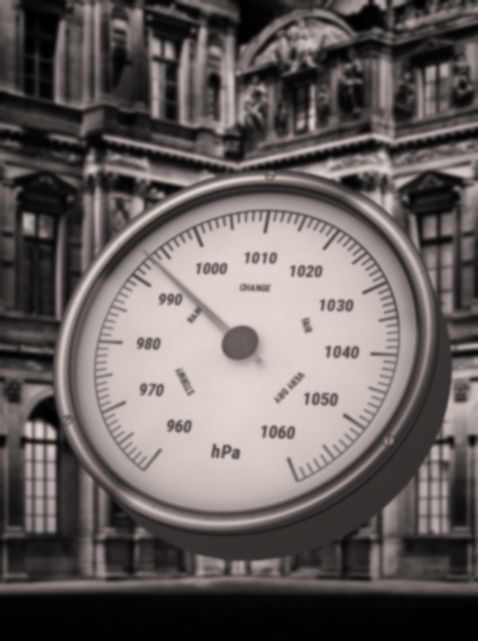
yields 993 hPa
